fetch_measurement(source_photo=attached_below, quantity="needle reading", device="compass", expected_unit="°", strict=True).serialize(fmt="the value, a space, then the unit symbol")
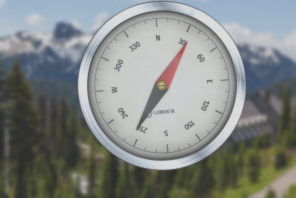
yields 35 °
